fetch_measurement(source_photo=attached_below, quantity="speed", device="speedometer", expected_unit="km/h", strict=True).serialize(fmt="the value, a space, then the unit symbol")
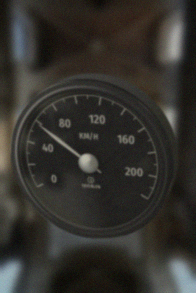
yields 60 km/h
